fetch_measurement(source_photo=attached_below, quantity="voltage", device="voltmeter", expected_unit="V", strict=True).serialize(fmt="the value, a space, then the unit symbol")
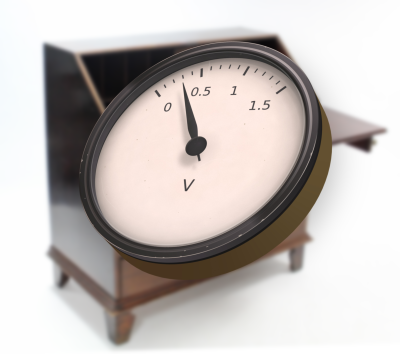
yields 0.3 V
